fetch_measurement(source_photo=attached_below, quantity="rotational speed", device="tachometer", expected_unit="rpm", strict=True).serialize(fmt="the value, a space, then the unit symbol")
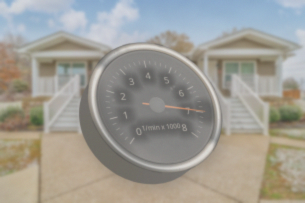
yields 7000 rpm
